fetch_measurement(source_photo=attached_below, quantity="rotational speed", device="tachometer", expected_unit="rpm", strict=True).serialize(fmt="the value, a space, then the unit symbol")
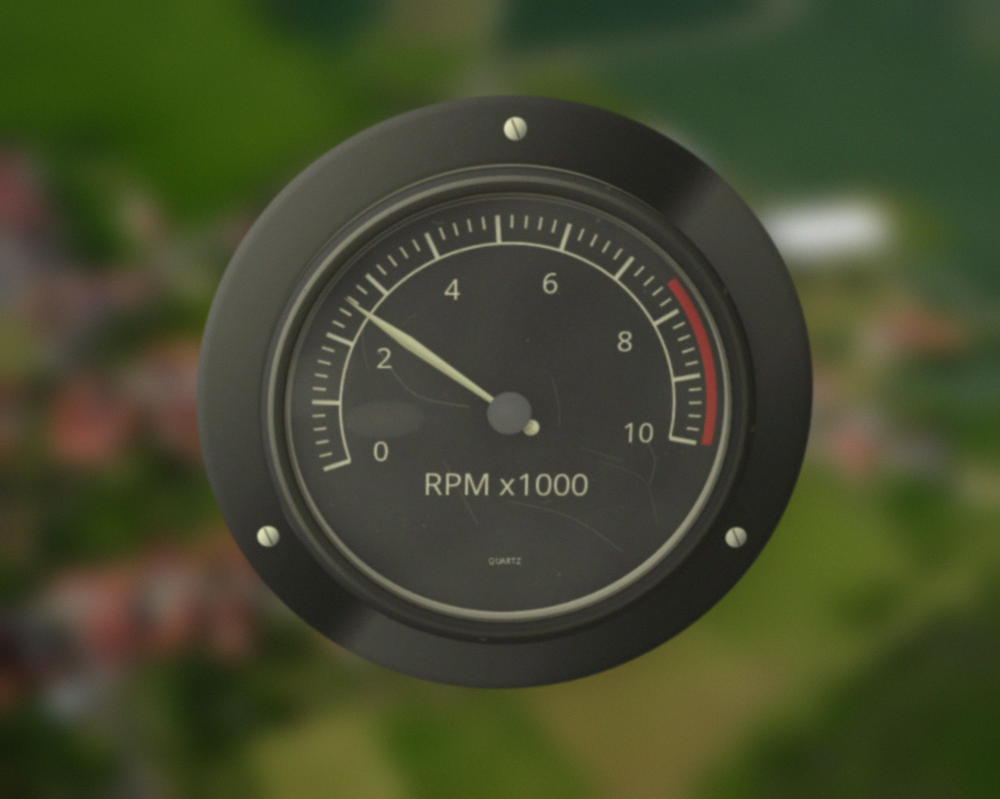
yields 2600 rpm
